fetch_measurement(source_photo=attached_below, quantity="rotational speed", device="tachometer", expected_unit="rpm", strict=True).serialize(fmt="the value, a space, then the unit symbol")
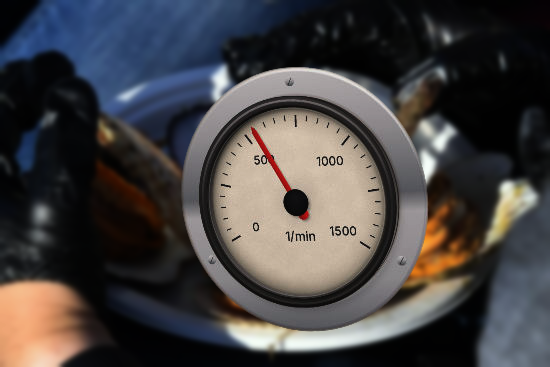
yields 550 rpm
